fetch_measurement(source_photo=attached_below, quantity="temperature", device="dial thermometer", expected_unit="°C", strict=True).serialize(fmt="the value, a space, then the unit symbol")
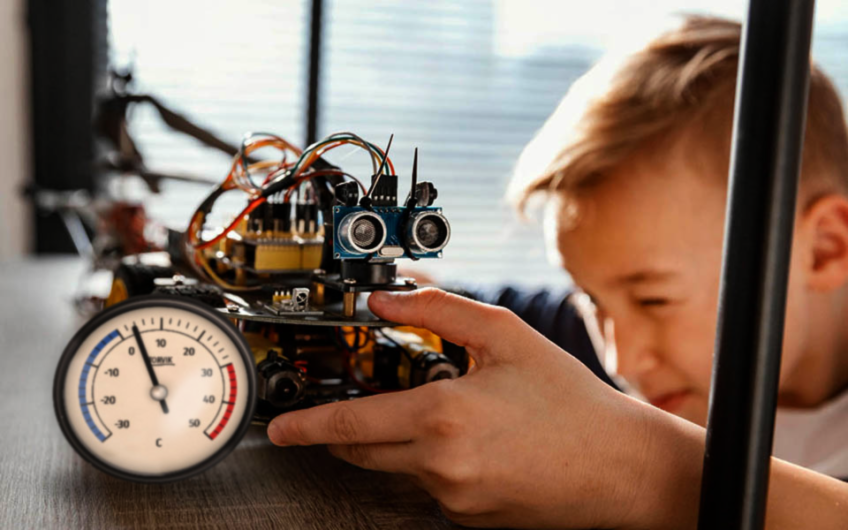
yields 4 °C
